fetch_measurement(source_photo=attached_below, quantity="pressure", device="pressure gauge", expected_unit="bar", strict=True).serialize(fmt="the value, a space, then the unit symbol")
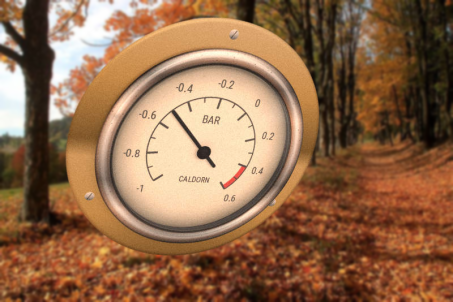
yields -0.5 bar
